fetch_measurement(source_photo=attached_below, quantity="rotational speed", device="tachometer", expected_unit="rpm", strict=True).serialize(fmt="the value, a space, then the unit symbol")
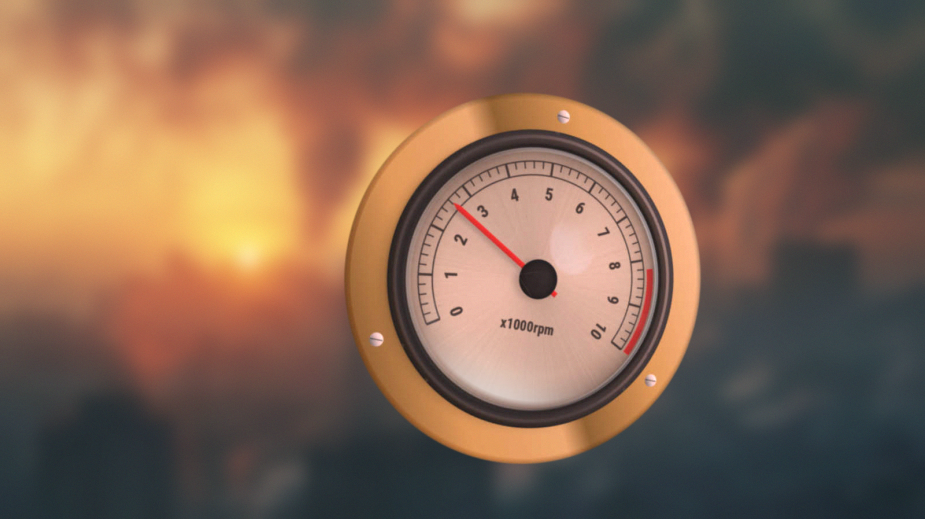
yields 2600 rpm
